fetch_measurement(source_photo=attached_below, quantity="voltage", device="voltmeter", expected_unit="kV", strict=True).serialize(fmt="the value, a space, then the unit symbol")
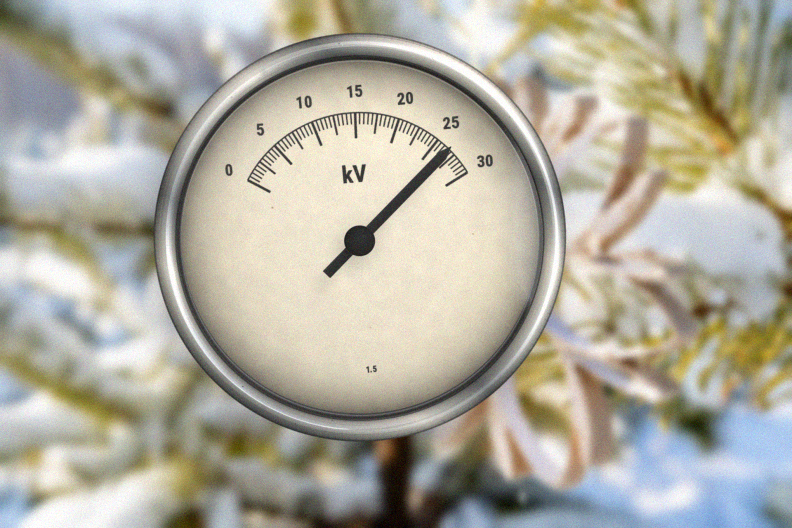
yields 26.5 kV
